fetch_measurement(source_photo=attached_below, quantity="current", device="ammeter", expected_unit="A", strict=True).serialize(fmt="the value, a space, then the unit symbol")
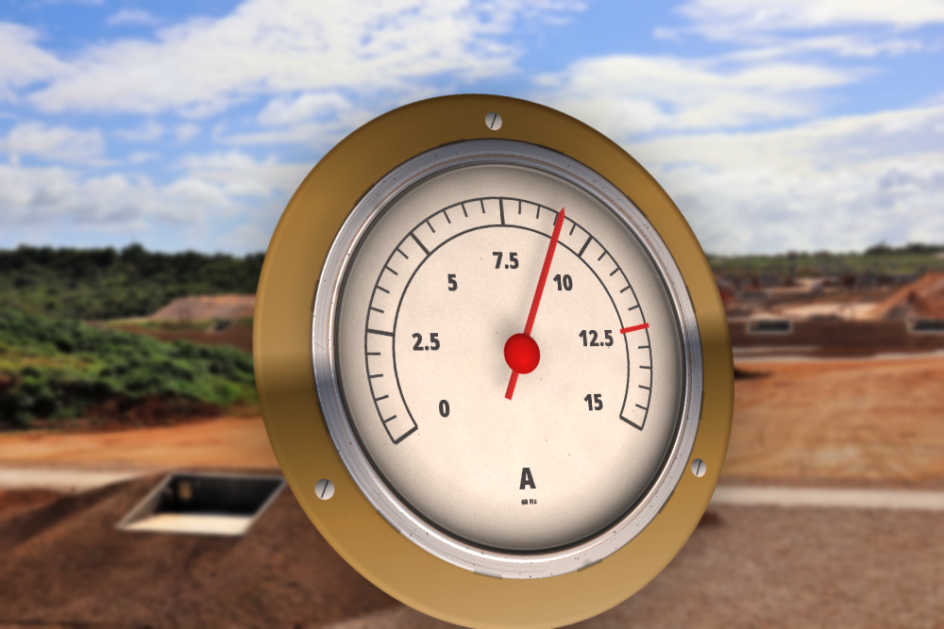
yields 9 A
